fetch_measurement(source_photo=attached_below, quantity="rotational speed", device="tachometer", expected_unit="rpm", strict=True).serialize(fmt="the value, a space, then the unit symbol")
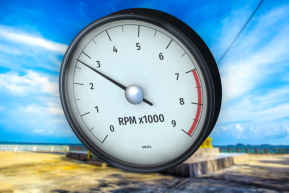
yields 2750 rpm
